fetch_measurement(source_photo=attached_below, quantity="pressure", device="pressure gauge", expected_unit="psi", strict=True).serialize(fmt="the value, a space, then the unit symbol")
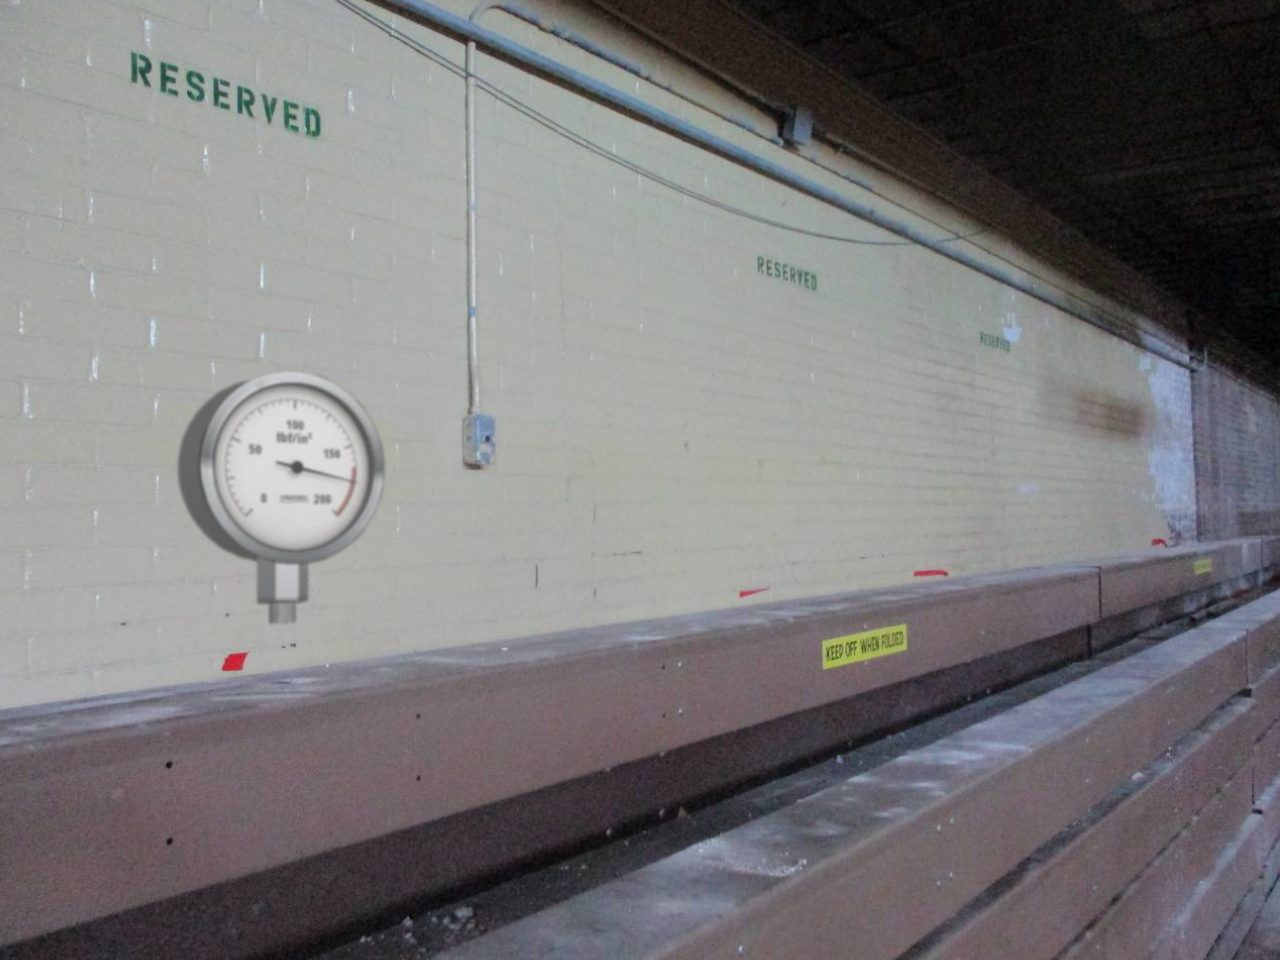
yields 175 psi
